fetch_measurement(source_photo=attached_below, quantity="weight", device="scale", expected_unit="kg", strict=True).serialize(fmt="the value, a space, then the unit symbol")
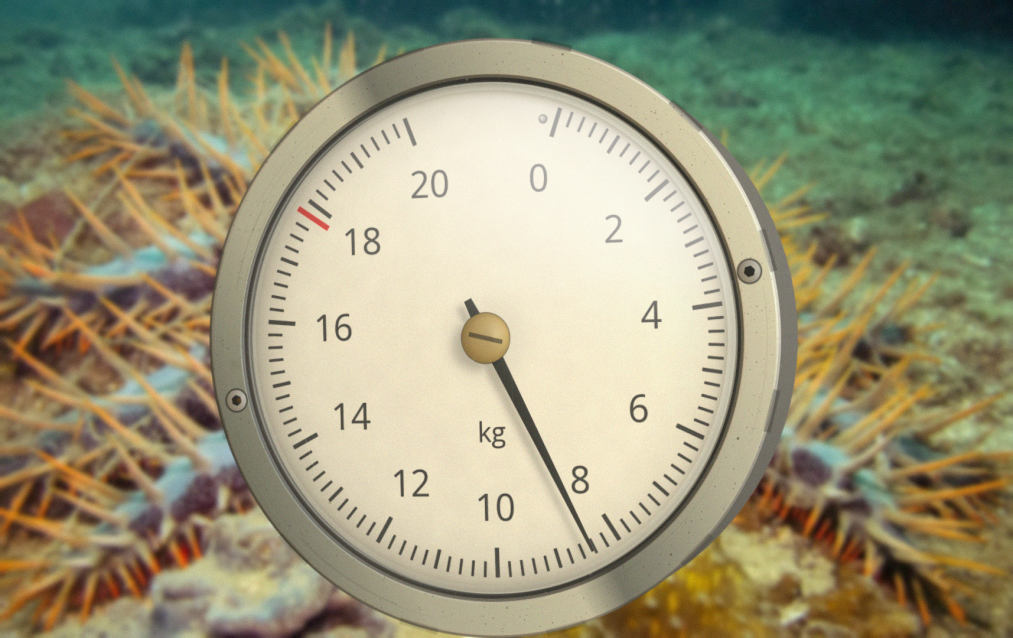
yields 8.4 kg
